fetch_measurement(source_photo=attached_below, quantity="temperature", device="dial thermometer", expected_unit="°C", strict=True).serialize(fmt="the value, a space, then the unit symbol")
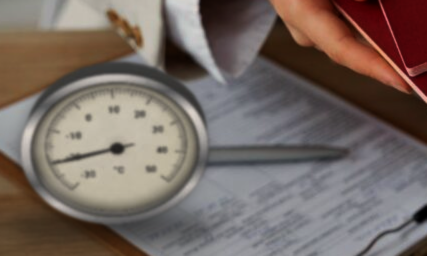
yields -20 °C
